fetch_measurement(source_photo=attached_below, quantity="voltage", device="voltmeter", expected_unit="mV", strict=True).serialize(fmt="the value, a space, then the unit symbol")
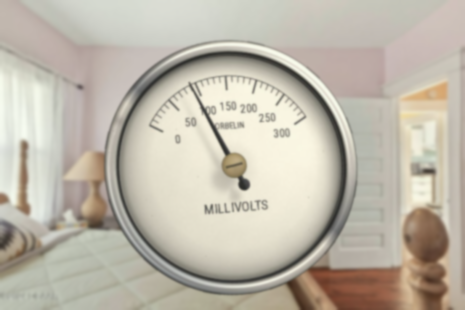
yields 90 mV
